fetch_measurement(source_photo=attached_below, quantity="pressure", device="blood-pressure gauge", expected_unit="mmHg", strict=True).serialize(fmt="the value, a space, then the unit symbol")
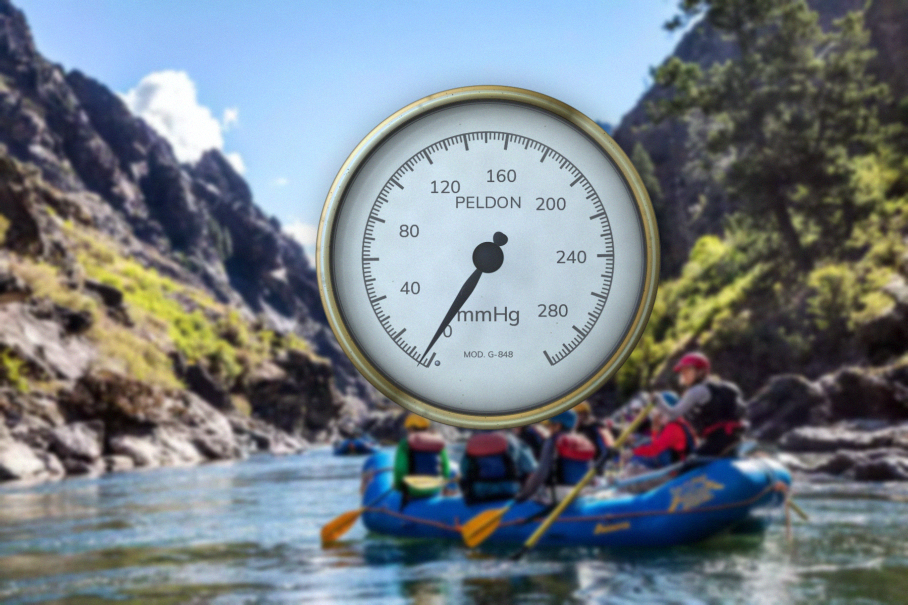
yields 4 mmHg
